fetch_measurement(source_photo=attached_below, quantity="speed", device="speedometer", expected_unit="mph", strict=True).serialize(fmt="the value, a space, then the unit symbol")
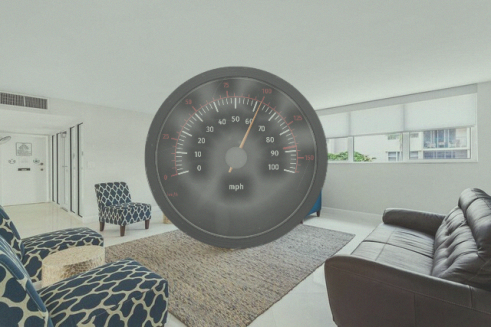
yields 62 mph
